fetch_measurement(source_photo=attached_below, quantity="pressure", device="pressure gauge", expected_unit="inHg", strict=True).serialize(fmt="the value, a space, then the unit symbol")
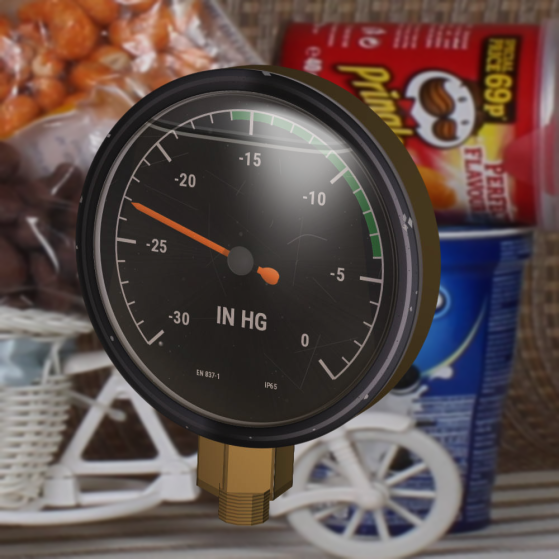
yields -23 inHg
